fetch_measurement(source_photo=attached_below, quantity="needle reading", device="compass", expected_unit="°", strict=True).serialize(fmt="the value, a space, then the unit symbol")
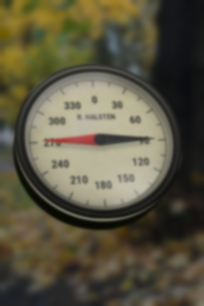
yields 270 °
